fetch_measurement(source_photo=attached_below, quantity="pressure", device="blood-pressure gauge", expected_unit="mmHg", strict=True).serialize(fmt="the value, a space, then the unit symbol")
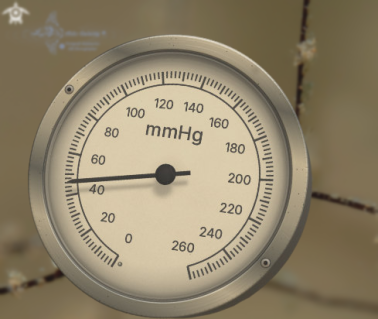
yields 46 mmHg
